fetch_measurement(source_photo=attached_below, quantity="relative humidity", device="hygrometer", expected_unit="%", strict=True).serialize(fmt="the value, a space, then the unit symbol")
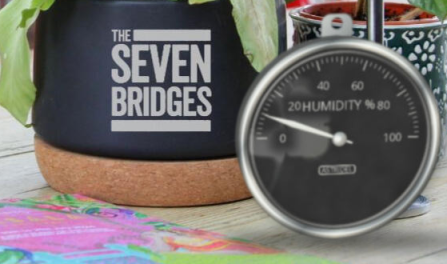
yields 10 %
